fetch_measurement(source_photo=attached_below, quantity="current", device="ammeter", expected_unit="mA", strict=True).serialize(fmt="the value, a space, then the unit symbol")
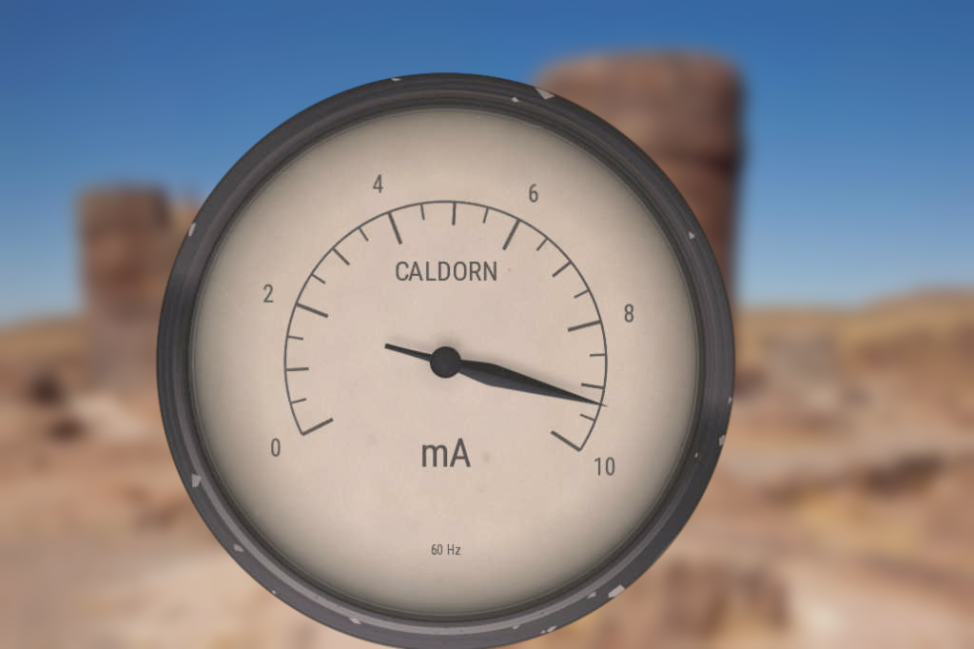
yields 9.25 mA
